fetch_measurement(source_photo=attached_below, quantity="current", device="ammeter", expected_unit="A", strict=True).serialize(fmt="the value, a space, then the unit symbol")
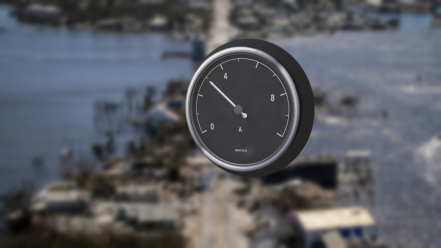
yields 3 A
